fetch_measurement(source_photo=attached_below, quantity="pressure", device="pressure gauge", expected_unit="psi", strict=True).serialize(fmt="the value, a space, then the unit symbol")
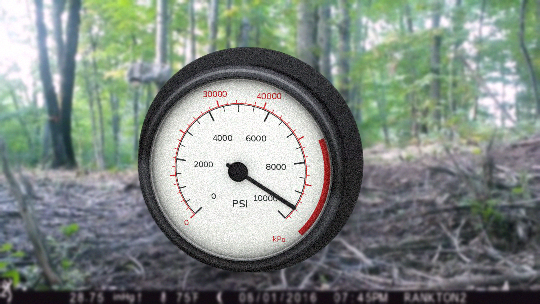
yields 9500 psi
